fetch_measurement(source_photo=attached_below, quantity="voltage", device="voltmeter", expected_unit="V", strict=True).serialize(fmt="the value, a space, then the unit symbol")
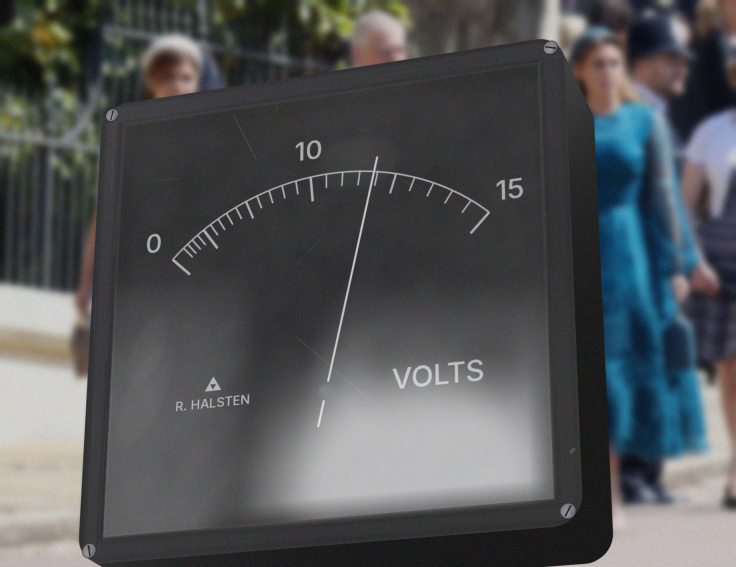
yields 12 V
